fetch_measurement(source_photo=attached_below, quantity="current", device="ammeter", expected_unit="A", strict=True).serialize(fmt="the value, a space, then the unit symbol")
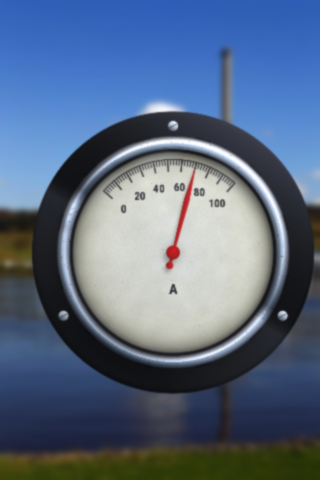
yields 70 A
